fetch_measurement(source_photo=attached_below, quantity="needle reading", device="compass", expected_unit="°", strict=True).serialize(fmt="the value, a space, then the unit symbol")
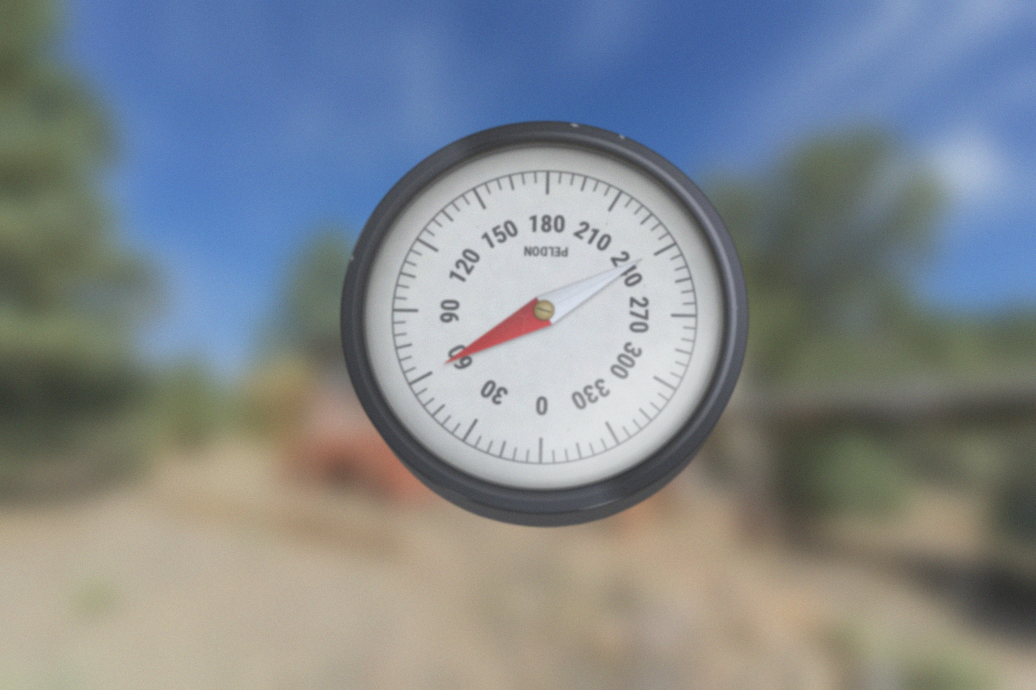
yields 60 °
